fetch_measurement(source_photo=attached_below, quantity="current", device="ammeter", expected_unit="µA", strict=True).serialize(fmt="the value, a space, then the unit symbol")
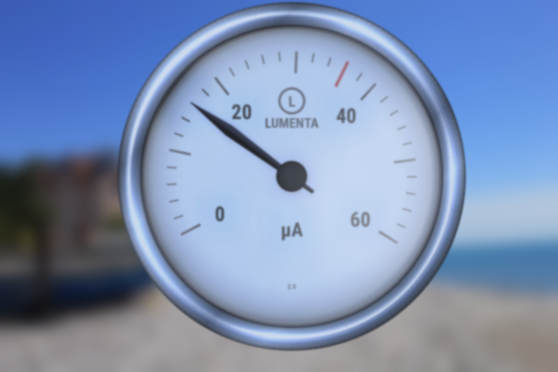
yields 16 µA
